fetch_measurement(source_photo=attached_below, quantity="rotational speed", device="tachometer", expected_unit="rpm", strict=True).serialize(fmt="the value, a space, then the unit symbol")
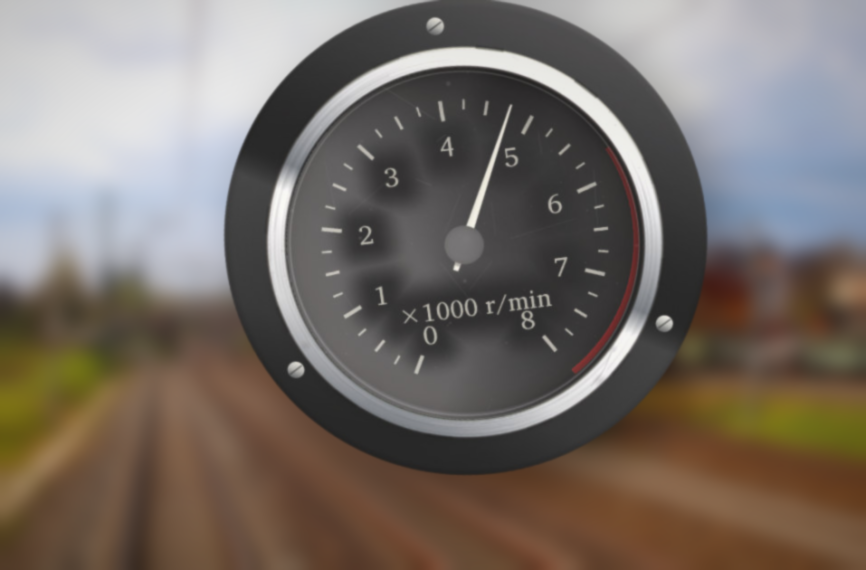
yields 4750 rpm
